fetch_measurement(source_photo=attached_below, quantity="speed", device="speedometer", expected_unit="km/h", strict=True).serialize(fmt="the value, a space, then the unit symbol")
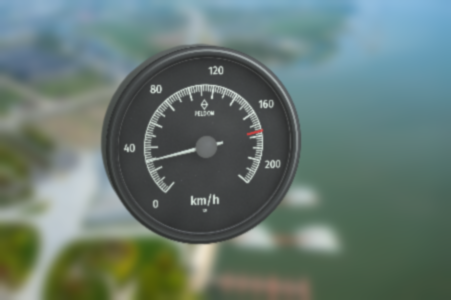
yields 30 km/h
